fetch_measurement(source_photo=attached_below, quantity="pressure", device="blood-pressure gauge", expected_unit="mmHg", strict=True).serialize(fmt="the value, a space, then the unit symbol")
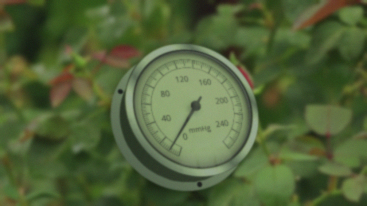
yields 10 mmHg
